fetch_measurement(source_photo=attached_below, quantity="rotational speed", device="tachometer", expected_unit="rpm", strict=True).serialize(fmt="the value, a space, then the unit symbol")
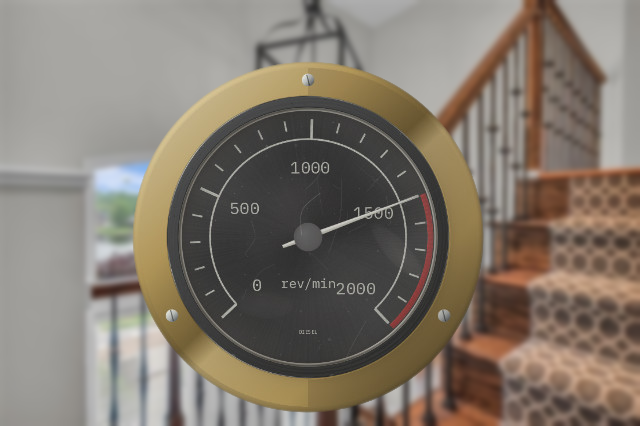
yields 1500 rpm
